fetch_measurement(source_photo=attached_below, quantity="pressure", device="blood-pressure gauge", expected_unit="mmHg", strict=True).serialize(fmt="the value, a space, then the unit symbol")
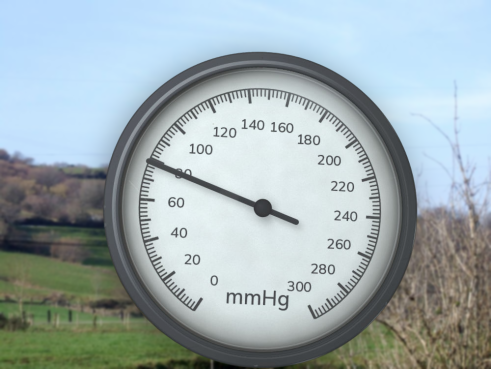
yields 78 mmHg
